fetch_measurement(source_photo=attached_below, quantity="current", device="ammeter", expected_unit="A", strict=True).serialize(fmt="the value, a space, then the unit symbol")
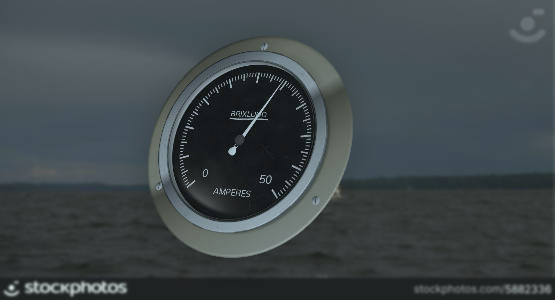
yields 30 A
